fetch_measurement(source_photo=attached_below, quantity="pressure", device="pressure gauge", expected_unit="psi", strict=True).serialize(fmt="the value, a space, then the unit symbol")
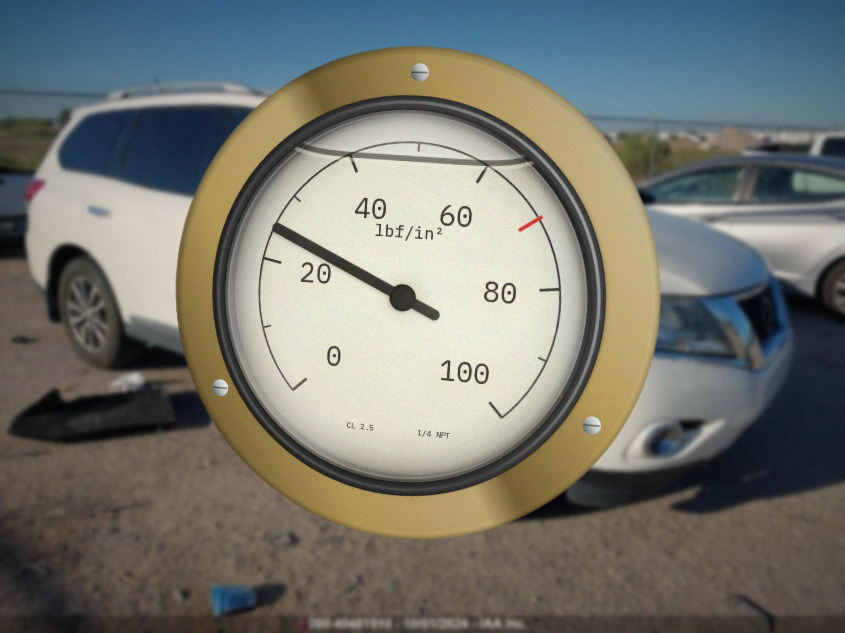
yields 25 psi
